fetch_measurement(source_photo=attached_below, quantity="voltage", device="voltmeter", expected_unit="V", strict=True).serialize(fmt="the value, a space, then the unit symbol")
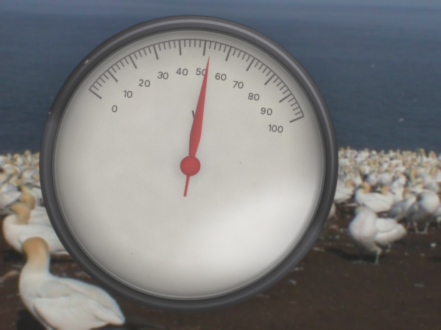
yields 52 V
